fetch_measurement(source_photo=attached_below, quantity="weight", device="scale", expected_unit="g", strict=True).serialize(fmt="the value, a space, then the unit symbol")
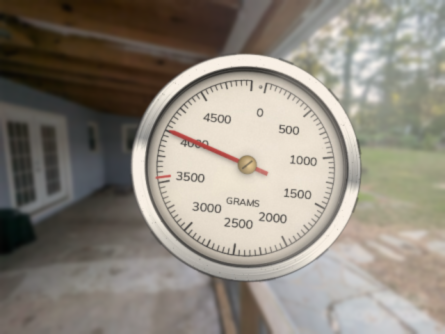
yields 4000 g
